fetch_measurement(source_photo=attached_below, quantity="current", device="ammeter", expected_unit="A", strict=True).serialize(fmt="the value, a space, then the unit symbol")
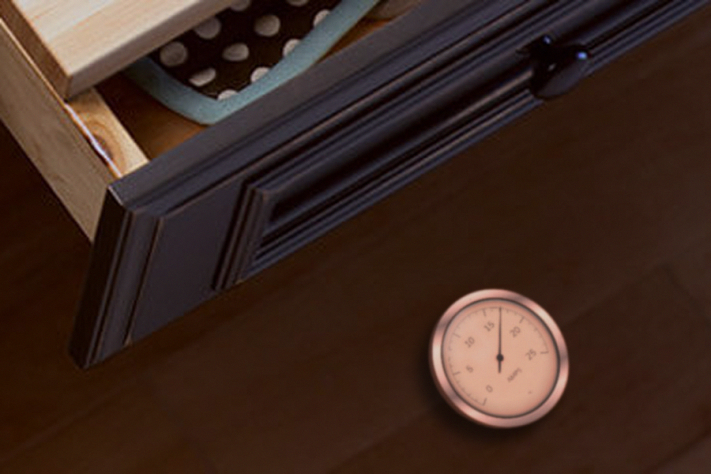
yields 17 A
